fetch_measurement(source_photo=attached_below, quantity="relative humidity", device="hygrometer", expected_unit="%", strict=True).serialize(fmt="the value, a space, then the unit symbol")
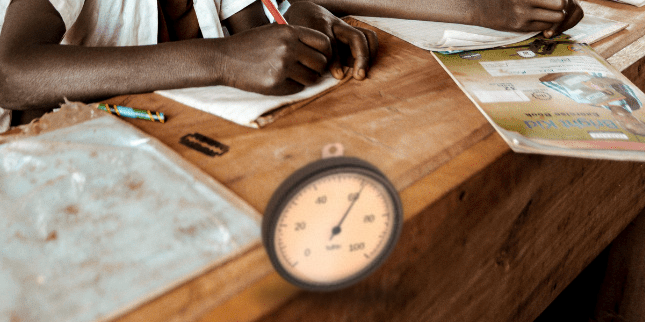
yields 60 %
